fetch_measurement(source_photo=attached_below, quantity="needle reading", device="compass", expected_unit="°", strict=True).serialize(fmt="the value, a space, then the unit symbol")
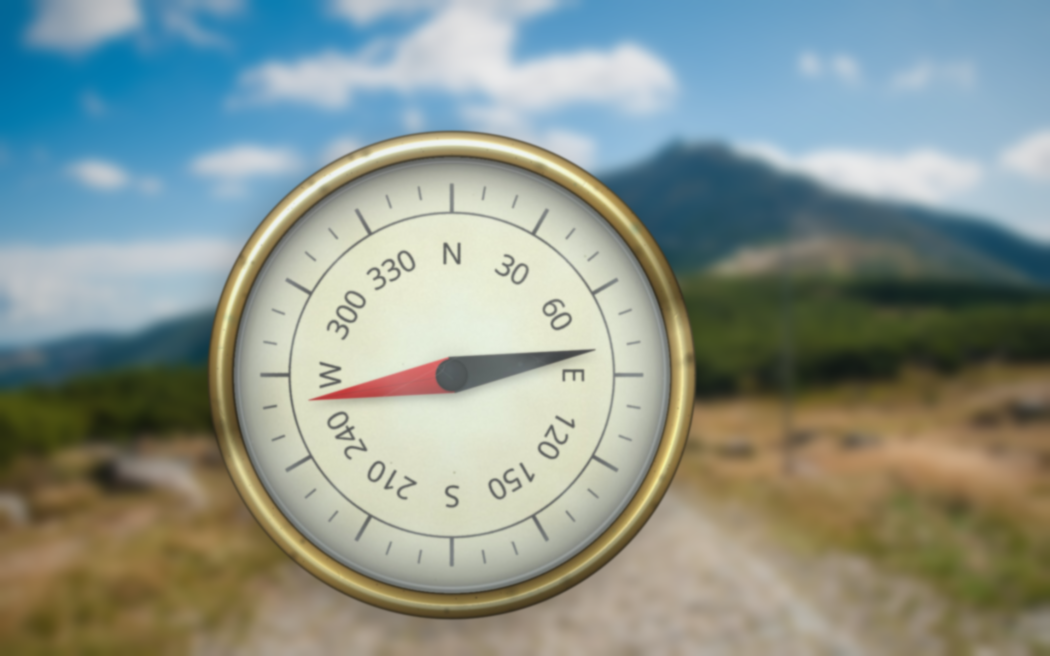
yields 260 °
